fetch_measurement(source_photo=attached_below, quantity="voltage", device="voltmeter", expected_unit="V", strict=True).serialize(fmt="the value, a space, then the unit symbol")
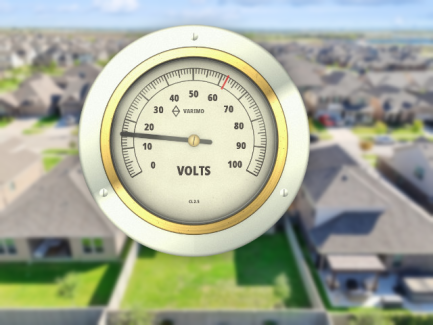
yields 15 V
